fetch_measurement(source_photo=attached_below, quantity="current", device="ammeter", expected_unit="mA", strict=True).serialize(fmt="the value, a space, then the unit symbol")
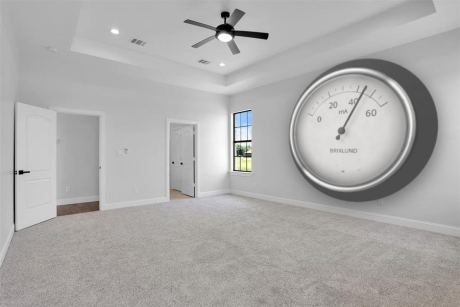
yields 45 mA
